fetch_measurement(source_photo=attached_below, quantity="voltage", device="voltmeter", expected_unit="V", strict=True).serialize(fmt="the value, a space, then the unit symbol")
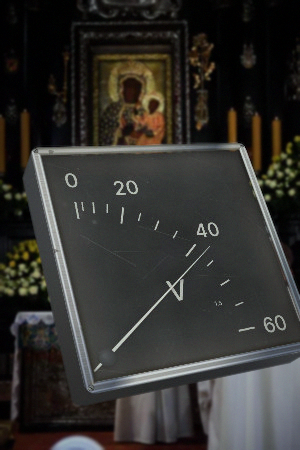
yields 42.5 V
